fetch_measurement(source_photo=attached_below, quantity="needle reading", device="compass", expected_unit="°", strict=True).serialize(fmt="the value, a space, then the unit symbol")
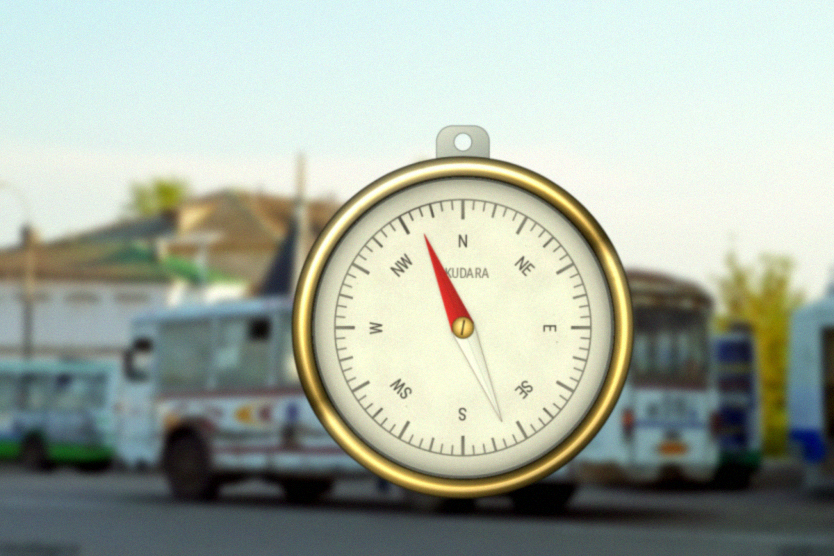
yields 337.5 °
